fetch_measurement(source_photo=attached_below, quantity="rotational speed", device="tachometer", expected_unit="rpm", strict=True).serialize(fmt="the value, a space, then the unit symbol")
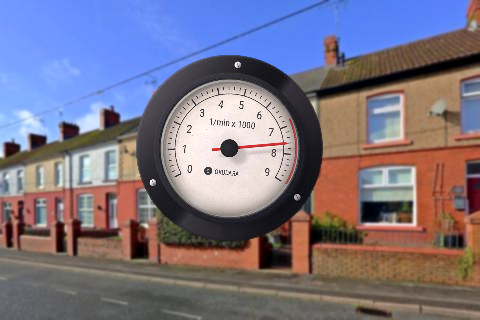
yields 7600 rpm
